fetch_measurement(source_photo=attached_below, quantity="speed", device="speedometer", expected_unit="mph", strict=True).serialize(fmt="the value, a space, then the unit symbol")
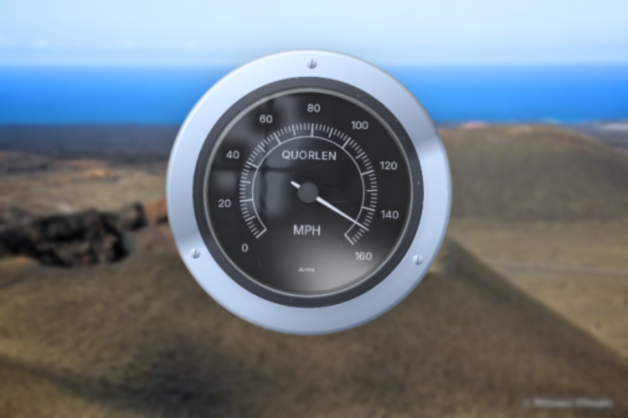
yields 150 mph
